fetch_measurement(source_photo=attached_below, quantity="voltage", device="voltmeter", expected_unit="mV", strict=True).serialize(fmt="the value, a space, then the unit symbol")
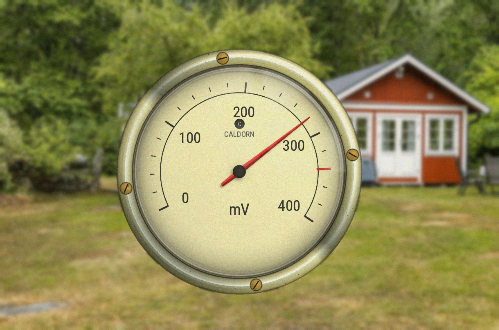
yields 280 mV
